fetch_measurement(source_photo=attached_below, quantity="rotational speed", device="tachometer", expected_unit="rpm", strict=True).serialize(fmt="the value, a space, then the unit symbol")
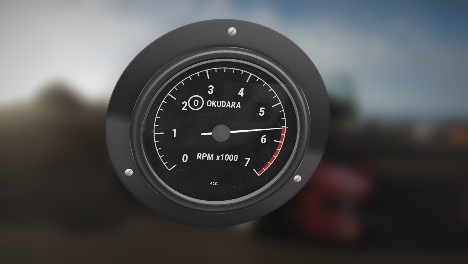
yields 5600 rpm
